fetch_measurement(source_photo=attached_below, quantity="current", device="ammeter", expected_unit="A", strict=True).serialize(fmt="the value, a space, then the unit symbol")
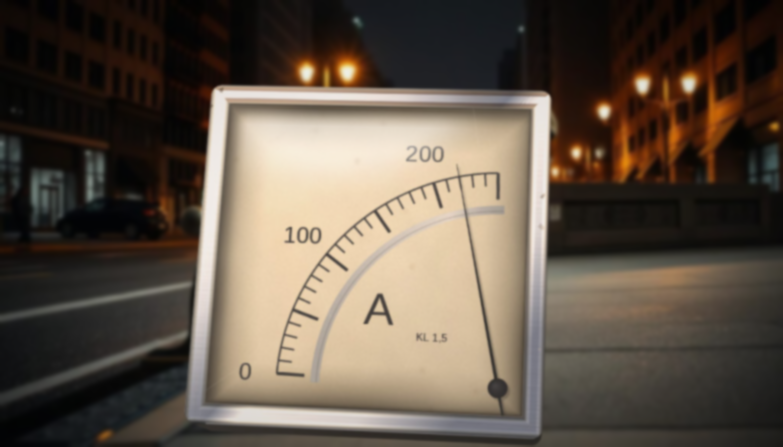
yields 220 A
